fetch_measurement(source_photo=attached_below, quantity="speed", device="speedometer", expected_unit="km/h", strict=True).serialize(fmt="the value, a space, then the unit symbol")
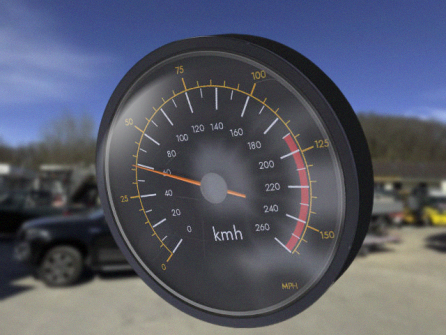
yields 60 km/h
